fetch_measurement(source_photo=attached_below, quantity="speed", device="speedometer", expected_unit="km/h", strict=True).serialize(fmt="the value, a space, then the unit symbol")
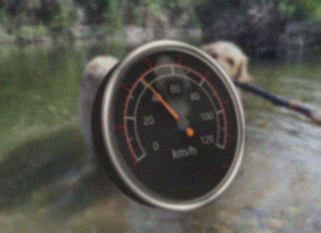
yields 40 km/h
